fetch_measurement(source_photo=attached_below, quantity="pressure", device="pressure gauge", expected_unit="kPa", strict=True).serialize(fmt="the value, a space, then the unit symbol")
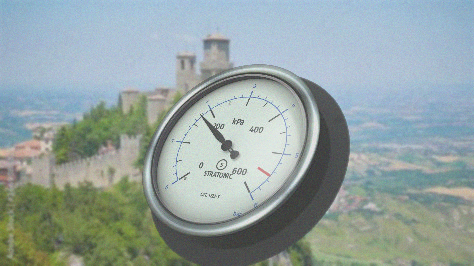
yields 175 kPa
